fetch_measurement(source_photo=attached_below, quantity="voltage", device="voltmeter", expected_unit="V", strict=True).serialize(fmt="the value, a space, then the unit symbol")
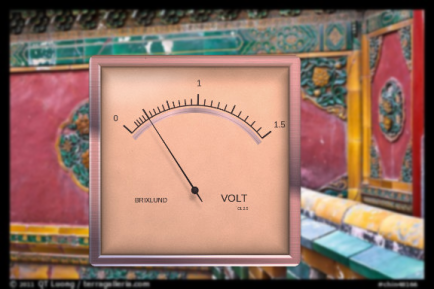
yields 0.5 V
